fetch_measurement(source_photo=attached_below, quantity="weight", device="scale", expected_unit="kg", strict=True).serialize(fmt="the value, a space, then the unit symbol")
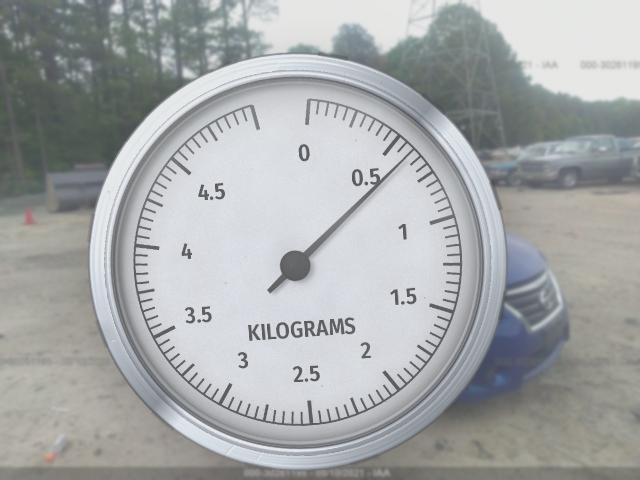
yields 0.6 kg
